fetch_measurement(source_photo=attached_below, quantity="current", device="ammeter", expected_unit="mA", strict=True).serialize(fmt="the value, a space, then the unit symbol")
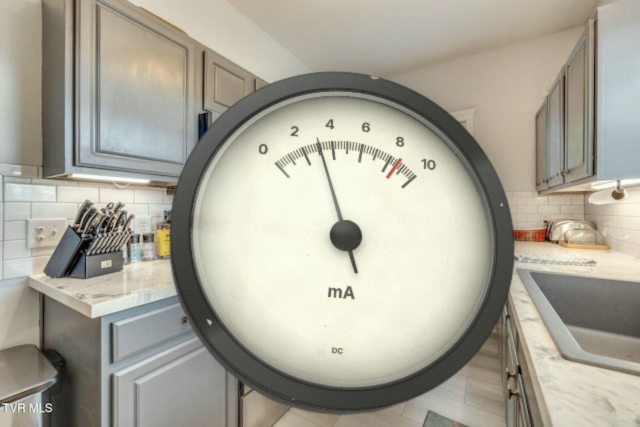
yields 3 mA
